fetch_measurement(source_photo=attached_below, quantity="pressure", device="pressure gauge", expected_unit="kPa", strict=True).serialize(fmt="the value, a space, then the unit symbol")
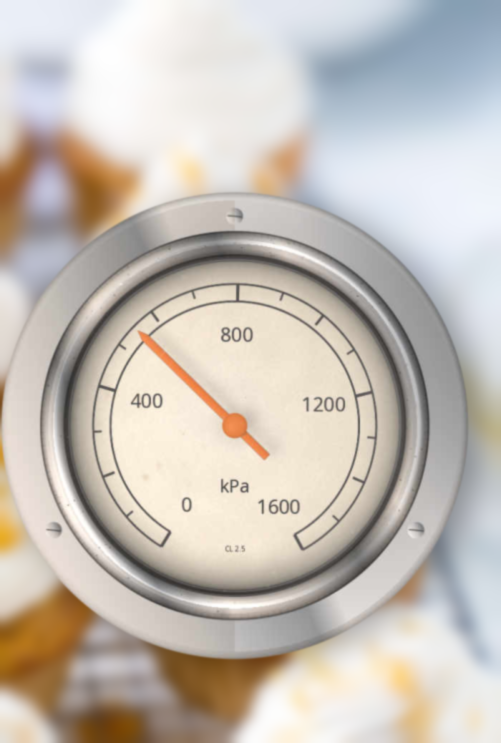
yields 550 kPa
